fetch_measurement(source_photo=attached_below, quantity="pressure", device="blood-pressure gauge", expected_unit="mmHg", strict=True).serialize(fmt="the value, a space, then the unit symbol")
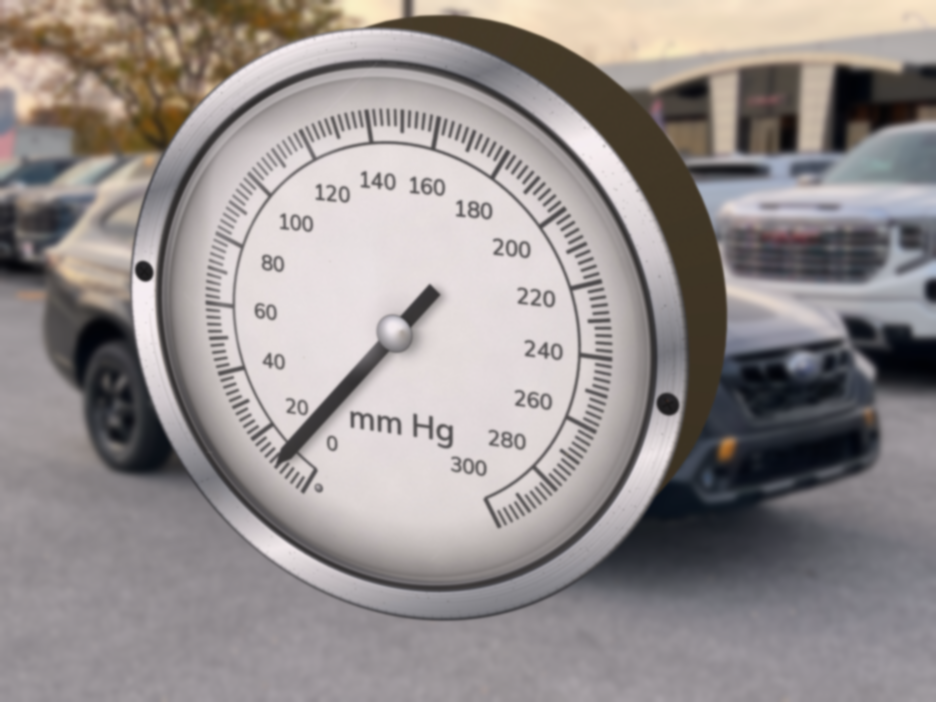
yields 10 mmHg
